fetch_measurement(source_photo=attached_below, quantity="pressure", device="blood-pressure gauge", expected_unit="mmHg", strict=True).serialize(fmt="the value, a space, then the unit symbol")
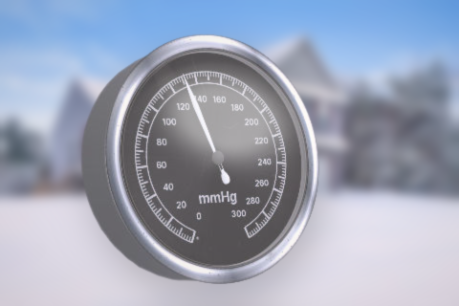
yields 130 mmHg
